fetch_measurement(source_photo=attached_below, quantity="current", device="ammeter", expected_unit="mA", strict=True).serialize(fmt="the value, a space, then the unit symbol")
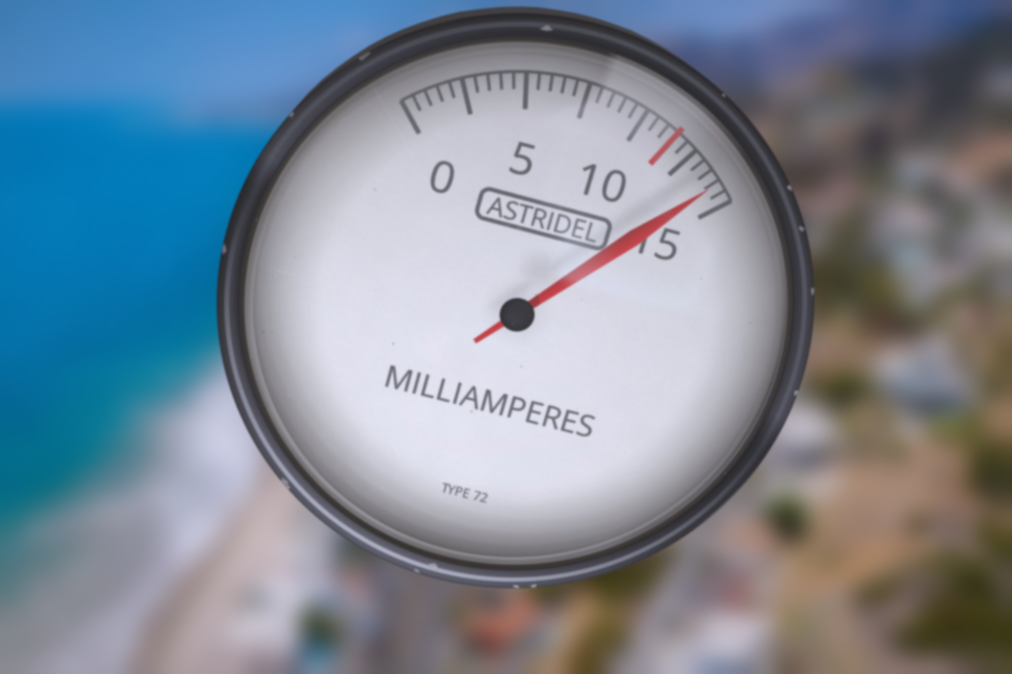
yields 14 mA
